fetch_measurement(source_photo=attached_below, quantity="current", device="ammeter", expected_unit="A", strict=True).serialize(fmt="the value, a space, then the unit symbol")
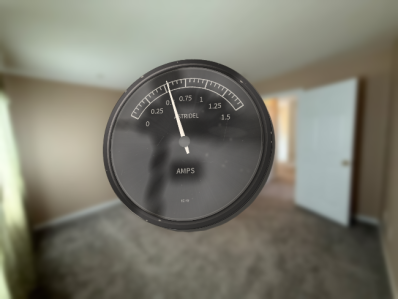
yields 0.55 A
